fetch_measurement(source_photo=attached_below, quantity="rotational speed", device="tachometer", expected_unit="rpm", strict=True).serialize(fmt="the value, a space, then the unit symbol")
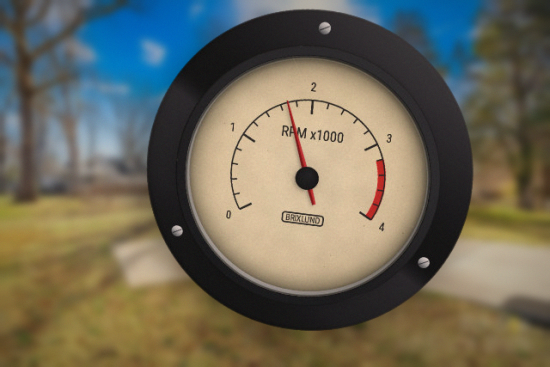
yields 1700 rpm
